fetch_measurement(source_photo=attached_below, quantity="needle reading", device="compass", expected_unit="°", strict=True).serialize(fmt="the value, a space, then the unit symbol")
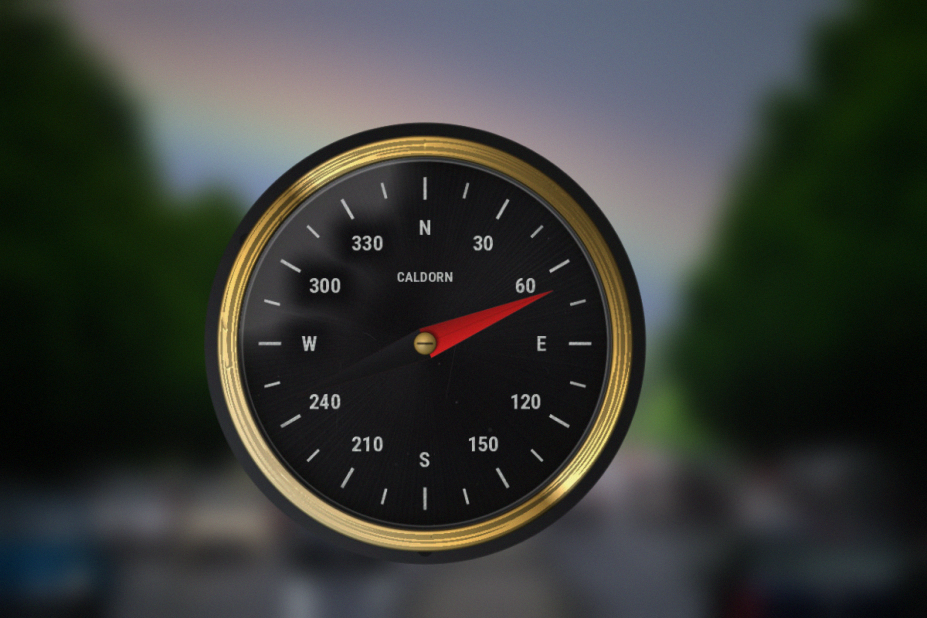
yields 67.5 °
